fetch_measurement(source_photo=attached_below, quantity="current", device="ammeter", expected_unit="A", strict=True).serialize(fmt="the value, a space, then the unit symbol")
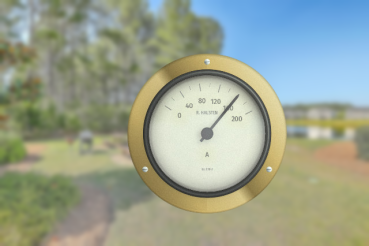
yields 160 A
